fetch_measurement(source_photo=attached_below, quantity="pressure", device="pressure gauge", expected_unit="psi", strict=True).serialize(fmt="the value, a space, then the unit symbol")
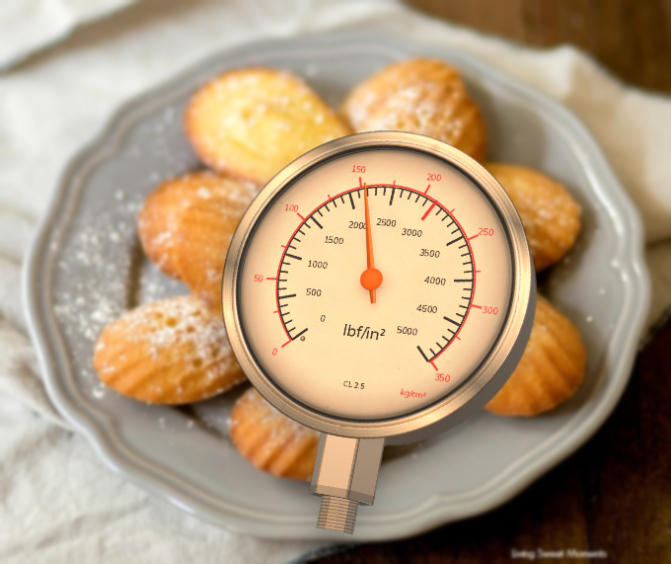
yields 2200 psi
